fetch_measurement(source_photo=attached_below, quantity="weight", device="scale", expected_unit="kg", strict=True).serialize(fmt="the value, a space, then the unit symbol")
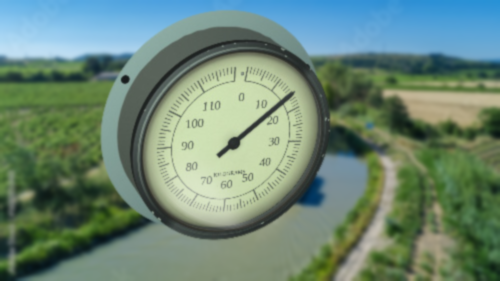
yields 15 kg
